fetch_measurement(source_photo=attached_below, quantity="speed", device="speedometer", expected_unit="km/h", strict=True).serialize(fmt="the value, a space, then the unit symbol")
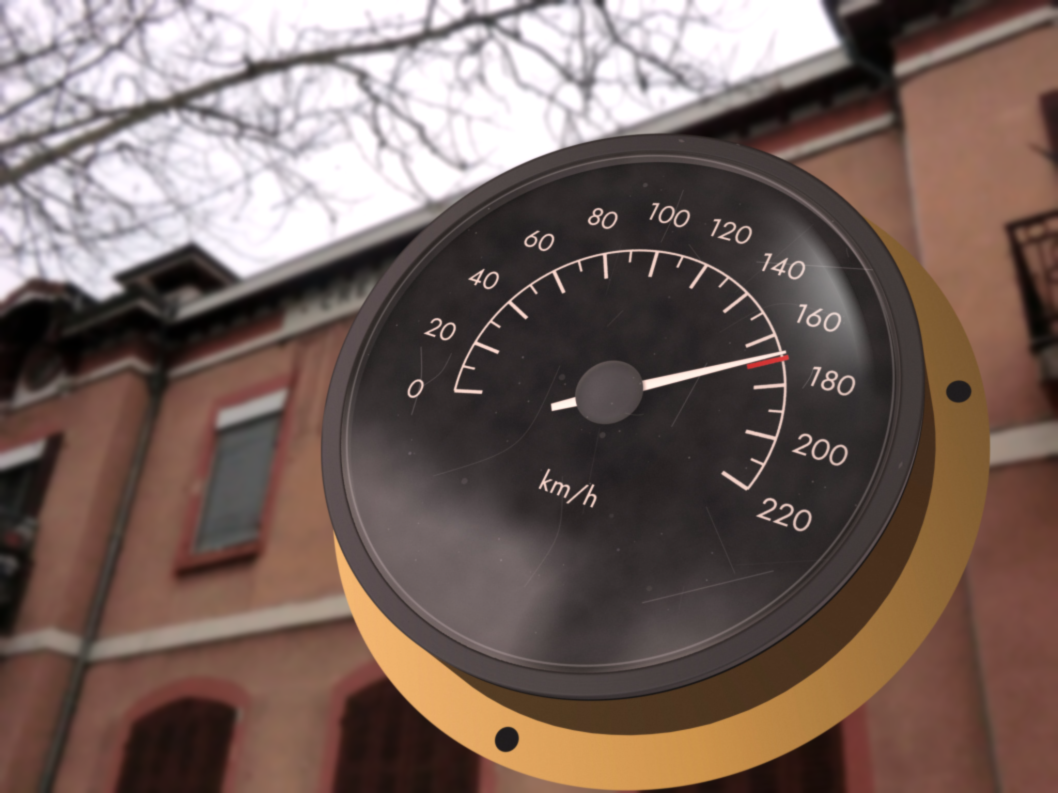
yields 170 km/h
